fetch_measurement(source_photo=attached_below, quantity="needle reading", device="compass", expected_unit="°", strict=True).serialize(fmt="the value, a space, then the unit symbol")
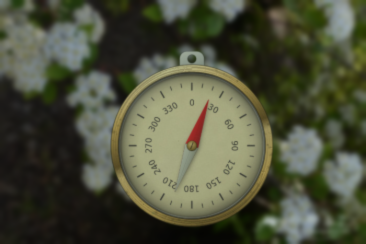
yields 20 °
